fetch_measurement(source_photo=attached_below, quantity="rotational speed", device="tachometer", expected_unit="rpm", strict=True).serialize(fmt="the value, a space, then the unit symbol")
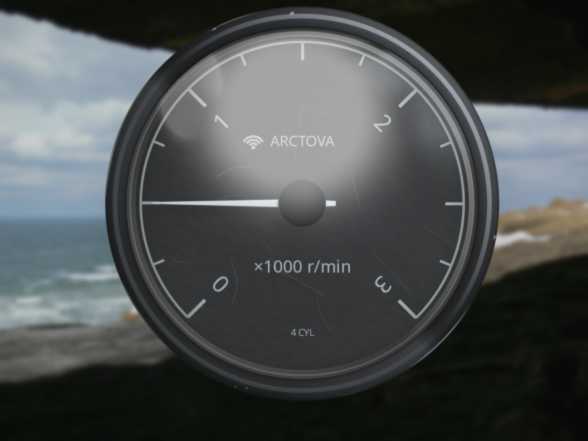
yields 500 rpm
